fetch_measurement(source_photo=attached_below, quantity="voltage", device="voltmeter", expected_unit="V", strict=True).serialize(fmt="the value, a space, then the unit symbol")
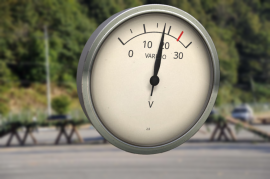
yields 17.5 V
